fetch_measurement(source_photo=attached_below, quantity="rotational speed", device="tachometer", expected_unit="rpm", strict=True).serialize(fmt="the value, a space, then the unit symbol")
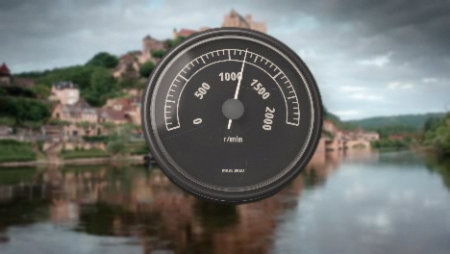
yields 1150 rpm
